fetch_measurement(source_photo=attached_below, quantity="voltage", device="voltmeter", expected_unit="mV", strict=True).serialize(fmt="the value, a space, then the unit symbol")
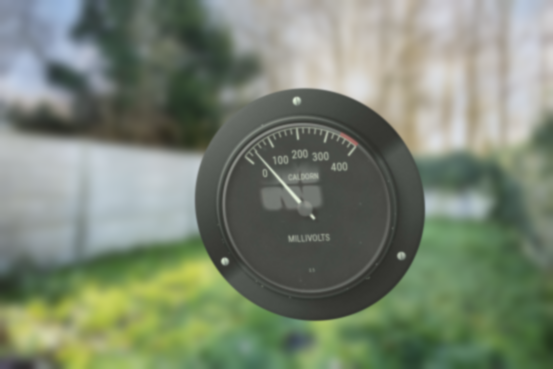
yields 40 mV
